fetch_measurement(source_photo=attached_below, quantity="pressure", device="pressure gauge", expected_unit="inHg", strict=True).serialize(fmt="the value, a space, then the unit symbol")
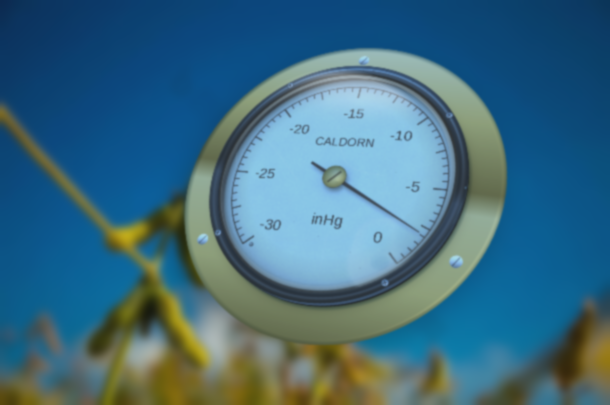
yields -2 inHg
